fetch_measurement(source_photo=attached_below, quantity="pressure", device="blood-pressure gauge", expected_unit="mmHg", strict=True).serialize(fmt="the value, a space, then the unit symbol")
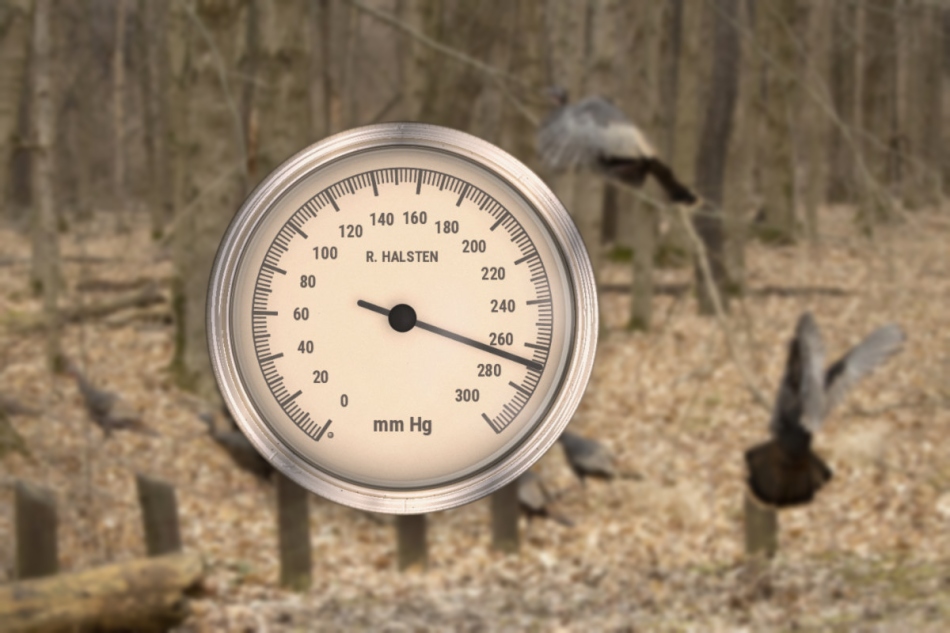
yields 268 mmHg
